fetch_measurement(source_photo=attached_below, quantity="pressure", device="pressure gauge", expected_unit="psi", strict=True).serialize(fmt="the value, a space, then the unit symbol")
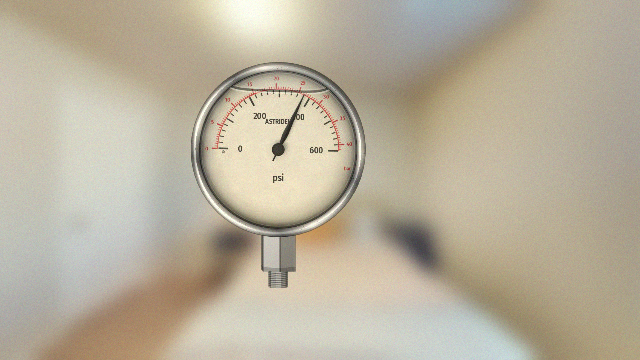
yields 380 psi
